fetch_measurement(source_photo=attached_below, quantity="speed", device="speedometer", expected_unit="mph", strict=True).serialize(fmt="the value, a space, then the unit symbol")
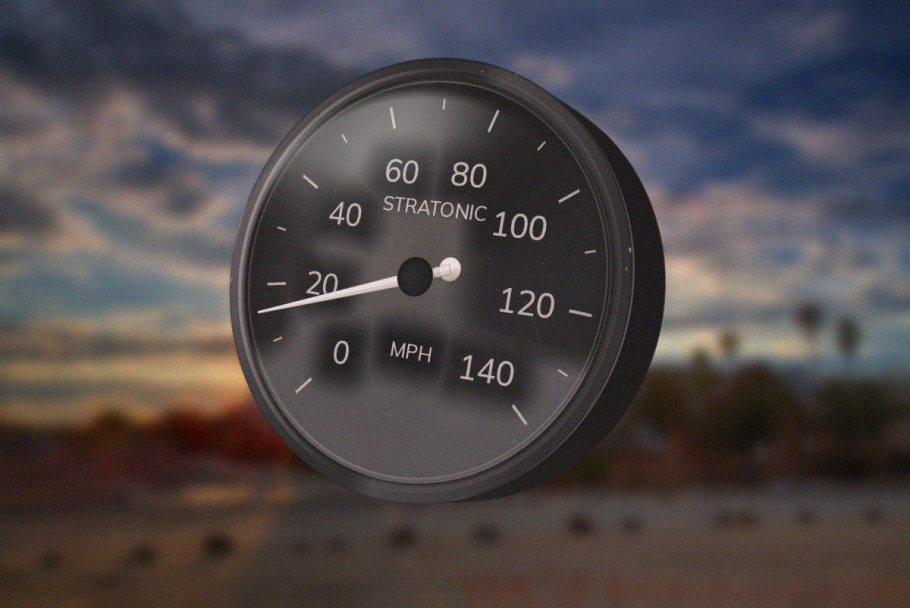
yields 15 mph
